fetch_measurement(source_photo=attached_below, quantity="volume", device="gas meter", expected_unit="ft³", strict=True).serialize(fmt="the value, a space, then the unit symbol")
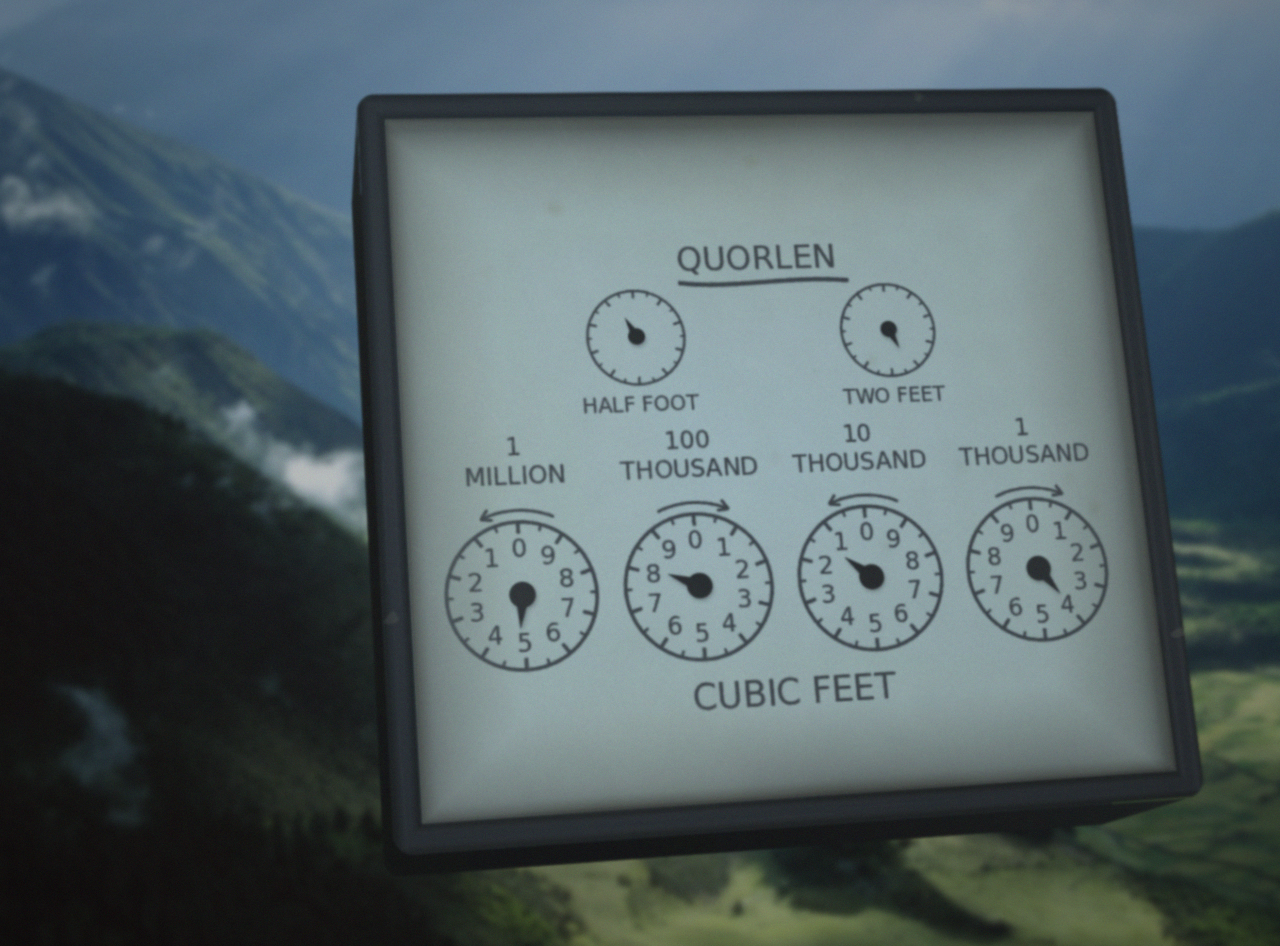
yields 481400 ft³
